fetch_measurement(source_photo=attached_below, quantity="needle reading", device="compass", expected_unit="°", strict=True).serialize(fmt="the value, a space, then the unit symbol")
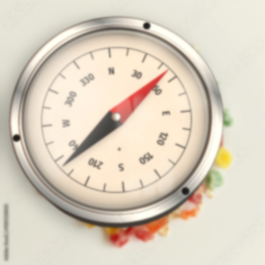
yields 52.5 °
